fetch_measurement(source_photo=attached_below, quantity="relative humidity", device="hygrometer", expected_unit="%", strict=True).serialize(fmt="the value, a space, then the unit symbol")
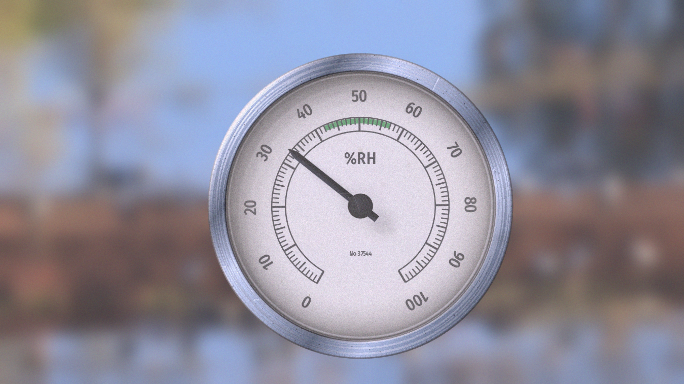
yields 33 %
